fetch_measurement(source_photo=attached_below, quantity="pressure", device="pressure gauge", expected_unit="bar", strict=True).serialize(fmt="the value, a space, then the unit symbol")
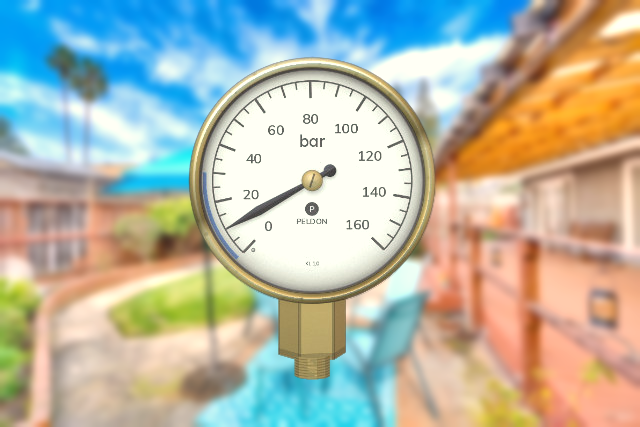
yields 10 bar
